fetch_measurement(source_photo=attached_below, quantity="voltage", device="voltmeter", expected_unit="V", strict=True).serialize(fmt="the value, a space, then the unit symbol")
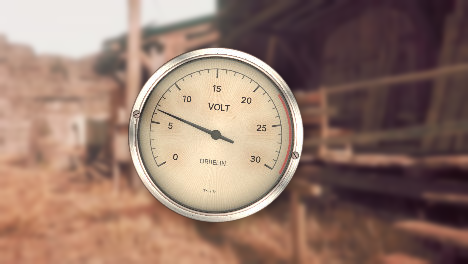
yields 6.5 V
